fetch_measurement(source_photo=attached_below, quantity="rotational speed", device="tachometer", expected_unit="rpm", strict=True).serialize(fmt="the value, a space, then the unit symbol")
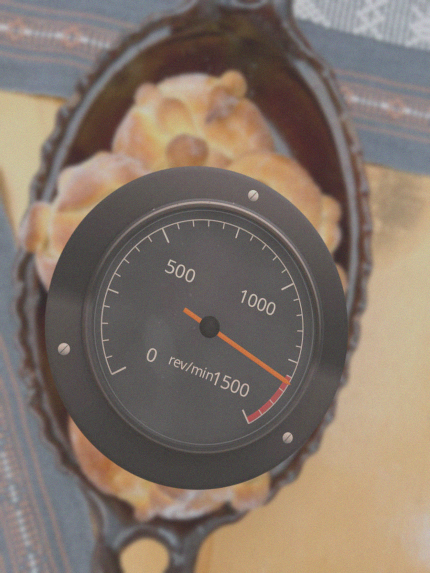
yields 1325 rpm
